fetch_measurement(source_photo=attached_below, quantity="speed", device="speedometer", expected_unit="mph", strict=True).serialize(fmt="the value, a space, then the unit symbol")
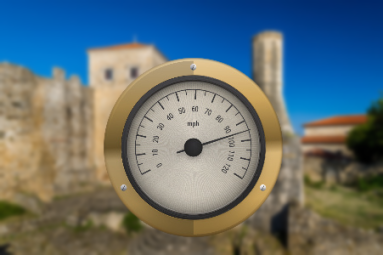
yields 95 mph
